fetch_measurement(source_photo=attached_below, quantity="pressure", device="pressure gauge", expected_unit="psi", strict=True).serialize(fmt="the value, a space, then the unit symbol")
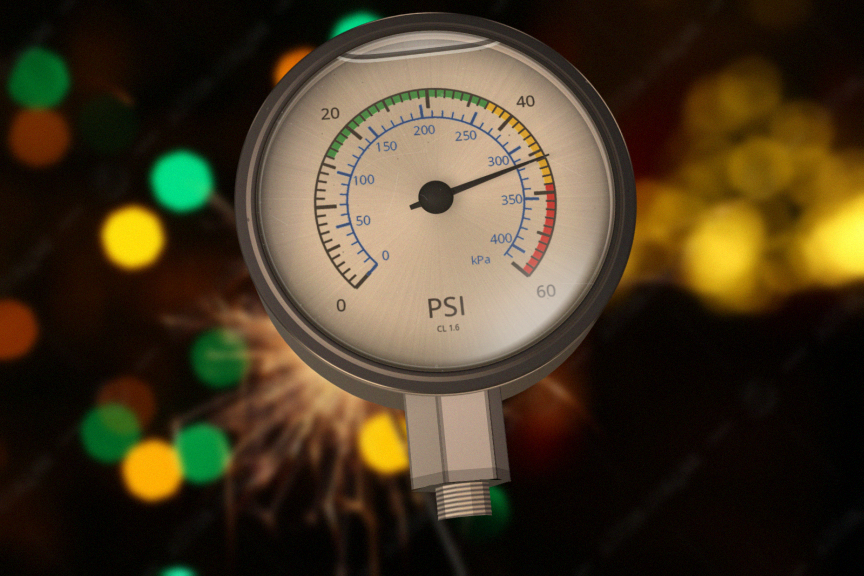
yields 46 psi
